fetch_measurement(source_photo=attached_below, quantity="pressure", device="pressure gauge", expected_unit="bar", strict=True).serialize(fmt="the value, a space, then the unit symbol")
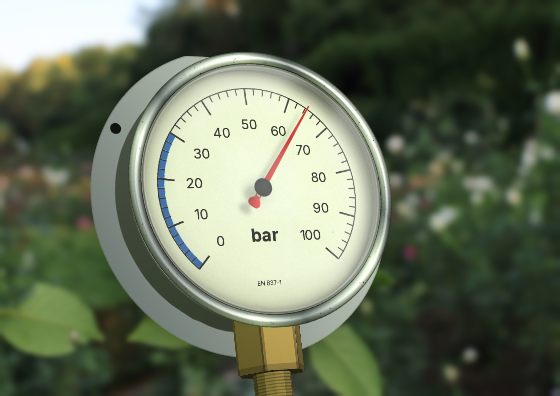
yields 64 bar
